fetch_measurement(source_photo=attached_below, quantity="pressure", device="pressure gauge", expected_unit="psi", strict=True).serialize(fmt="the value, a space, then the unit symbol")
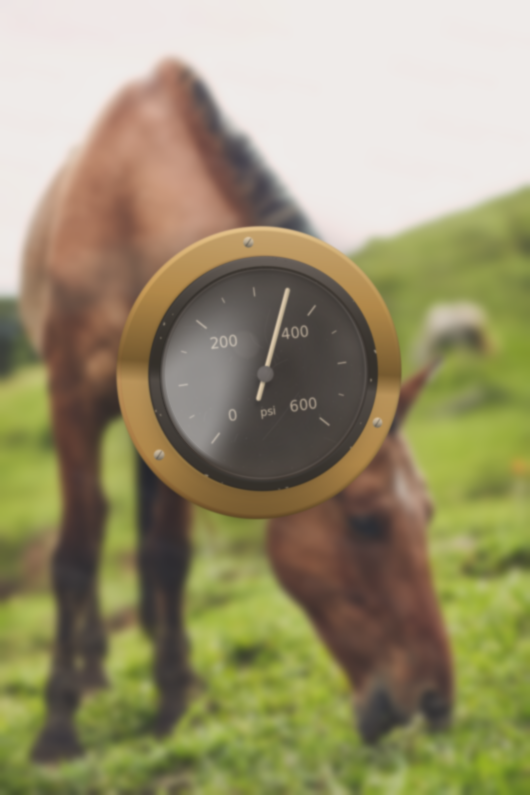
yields 350 psi
